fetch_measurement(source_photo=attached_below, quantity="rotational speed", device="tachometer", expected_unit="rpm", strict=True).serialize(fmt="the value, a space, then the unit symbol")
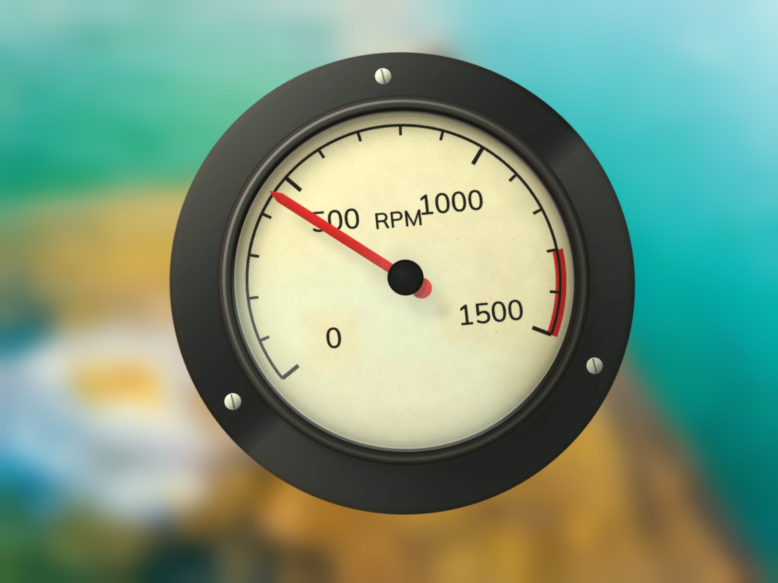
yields 450 rpm
